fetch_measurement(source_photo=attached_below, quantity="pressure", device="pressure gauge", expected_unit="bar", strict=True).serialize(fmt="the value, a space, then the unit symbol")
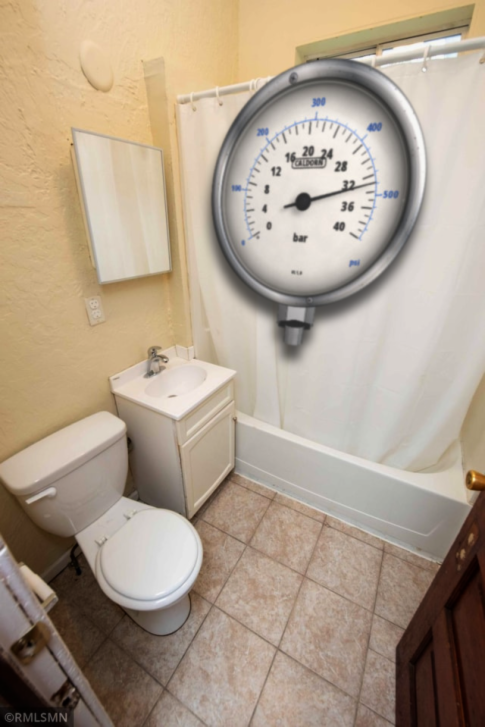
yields 33 bar
